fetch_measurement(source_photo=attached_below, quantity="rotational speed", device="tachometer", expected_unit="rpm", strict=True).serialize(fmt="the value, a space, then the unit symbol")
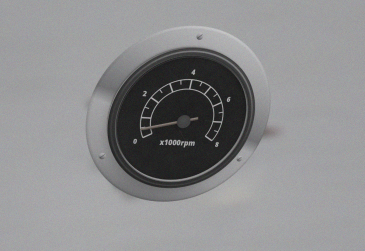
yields 500 rpm
